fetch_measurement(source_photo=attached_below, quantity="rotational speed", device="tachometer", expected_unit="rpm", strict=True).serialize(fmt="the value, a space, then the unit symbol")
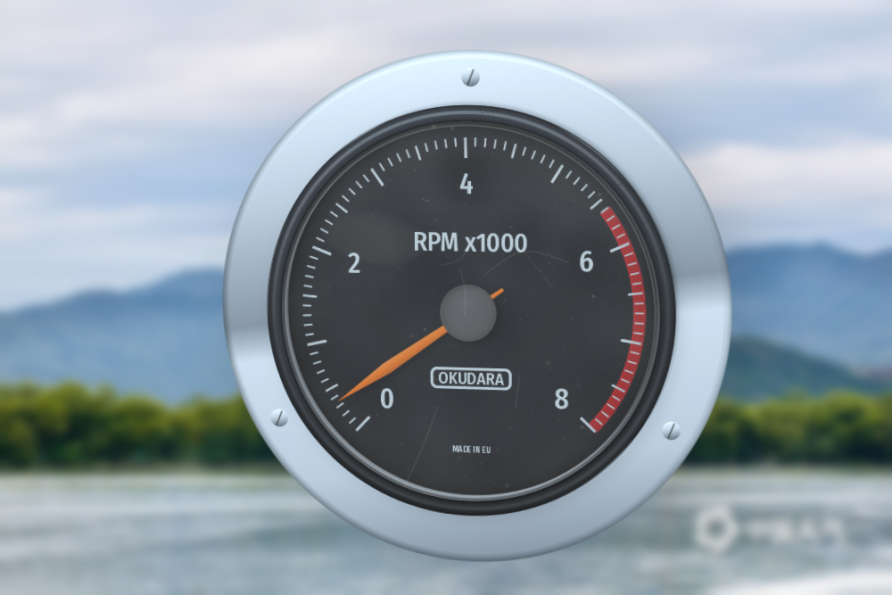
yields 350 rpm
